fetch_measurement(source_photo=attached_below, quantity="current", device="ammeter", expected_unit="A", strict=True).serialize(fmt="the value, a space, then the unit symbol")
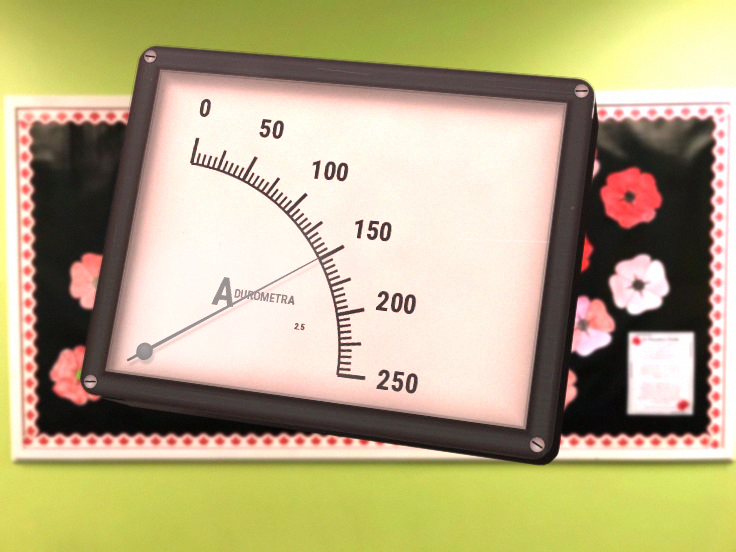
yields 150 A
